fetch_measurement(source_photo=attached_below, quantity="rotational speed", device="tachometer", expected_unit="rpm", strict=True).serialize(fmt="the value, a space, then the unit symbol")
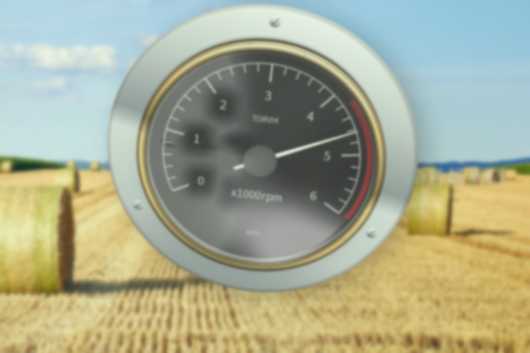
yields 4600 rpm
